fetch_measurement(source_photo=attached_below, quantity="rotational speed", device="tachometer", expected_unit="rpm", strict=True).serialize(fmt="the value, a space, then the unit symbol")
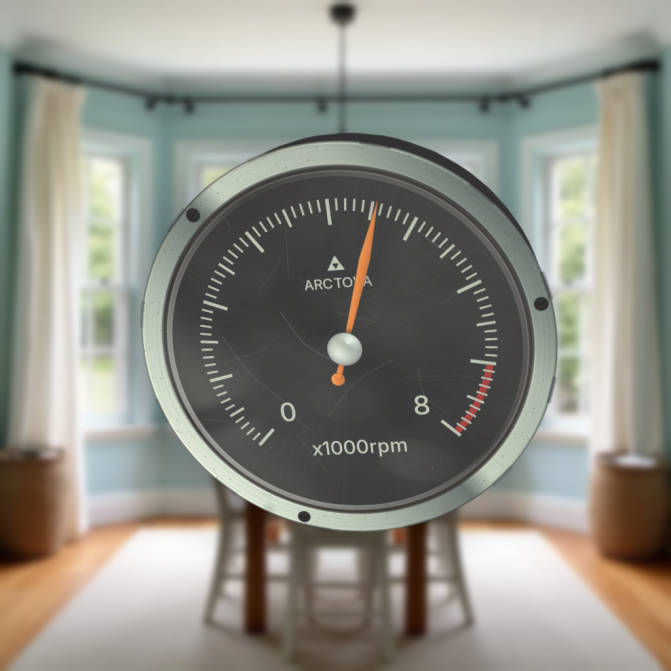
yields 4550 rpm
